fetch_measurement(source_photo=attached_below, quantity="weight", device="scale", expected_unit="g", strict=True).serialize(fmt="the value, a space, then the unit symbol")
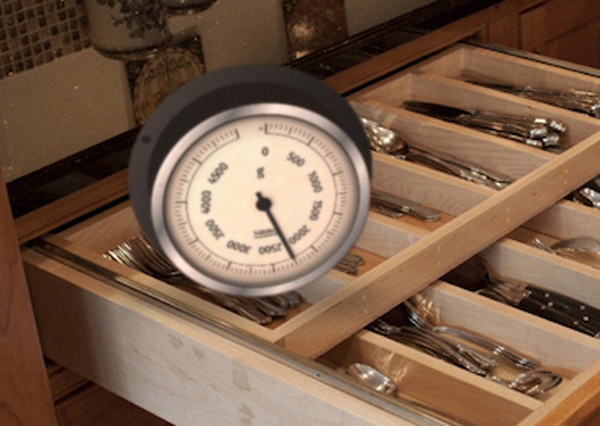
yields 2250 g
